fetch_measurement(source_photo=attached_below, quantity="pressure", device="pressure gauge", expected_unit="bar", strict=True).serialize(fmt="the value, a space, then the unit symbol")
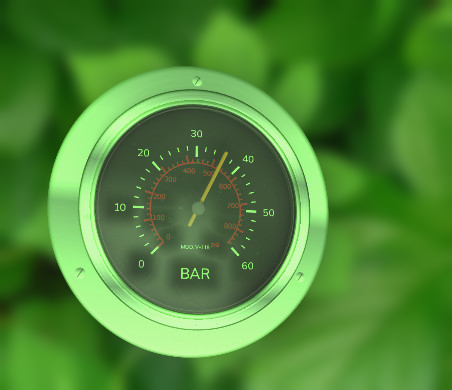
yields 36 bar
